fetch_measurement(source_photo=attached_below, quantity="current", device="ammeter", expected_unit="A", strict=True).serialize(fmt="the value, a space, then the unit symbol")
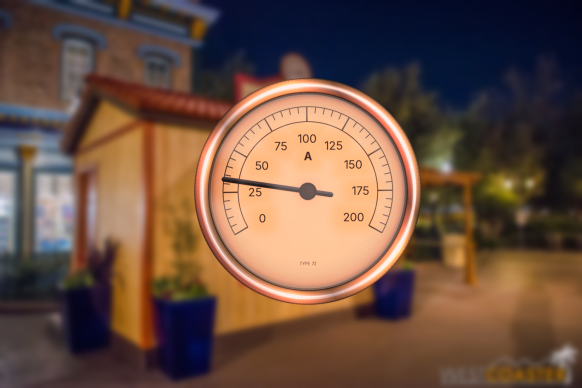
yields 32.5 A
